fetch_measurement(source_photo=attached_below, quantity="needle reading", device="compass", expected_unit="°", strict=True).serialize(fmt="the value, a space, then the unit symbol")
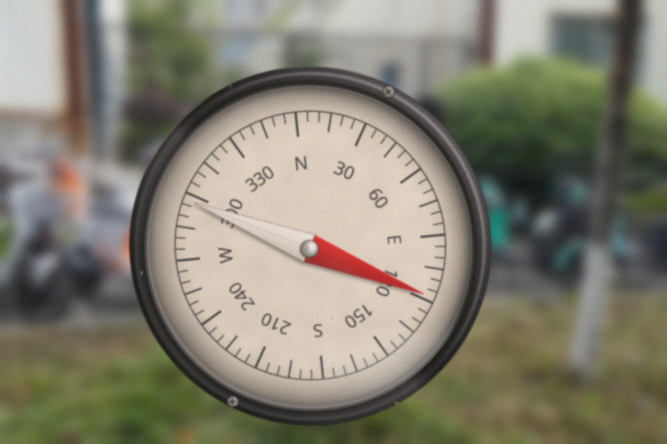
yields 117.5 °
